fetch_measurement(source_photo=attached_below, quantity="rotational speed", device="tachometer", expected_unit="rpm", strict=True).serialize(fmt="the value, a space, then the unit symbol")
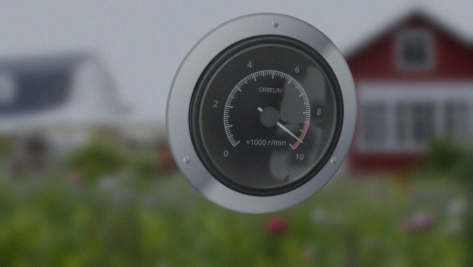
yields 9500 rpm
